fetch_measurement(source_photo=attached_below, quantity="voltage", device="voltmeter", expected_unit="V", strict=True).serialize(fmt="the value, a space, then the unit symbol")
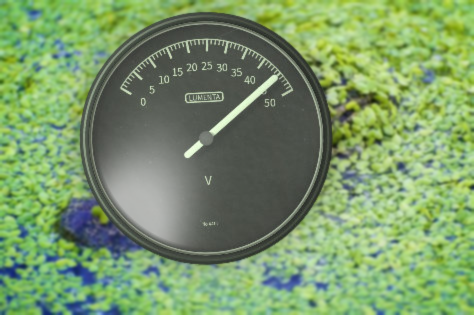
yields 45 V
